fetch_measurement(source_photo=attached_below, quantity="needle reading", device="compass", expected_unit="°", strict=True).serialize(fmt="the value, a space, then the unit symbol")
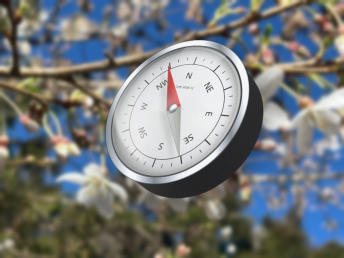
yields 330 °
